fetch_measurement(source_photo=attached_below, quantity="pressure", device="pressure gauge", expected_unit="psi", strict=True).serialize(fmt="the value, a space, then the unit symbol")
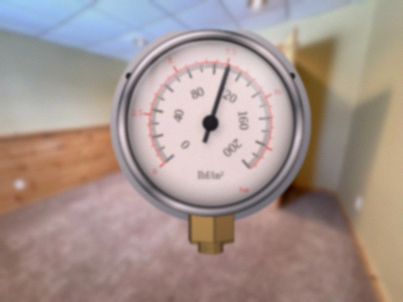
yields 110 psi
